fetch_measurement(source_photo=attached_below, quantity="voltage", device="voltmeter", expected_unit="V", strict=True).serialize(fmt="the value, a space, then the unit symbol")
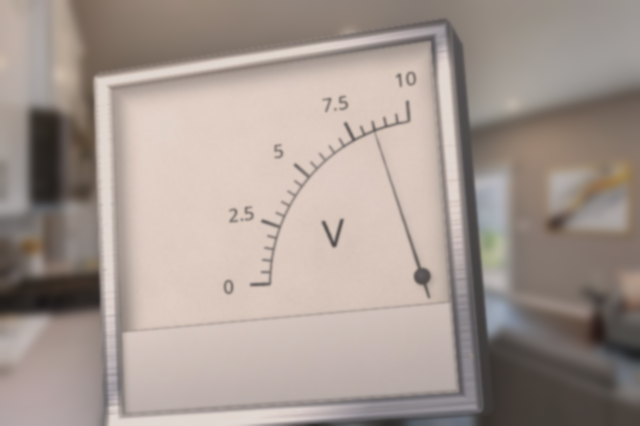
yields 8.5 V
